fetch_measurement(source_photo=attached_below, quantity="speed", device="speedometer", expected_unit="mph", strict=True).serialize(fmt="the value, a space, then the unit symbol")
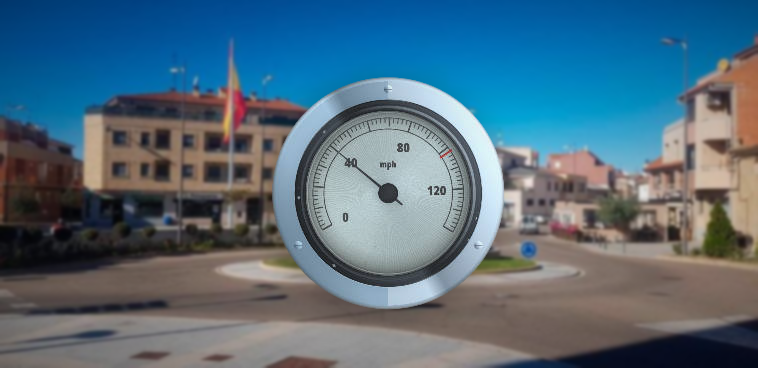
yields 40 mph
